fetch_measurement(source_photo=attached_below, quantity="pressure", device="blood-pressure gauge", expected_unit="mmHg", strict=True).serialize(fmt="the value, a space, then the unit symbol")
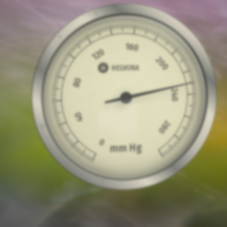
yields 230 mmHg
